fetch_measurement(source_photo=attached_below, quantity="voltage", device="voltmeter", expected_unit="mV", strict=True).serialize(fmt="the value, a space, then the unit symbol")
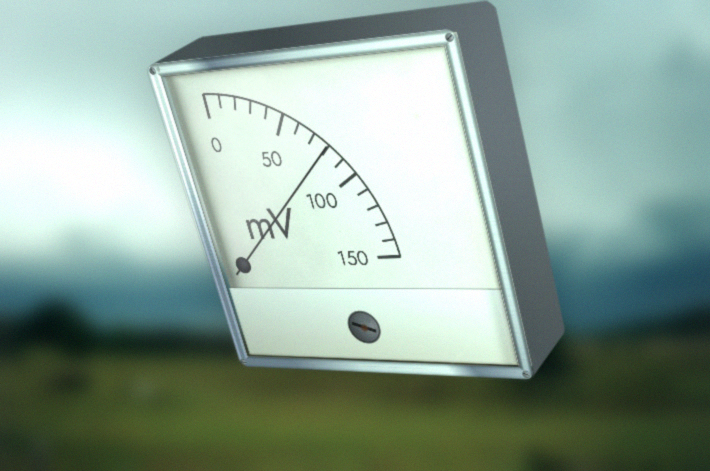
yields 80 mV
